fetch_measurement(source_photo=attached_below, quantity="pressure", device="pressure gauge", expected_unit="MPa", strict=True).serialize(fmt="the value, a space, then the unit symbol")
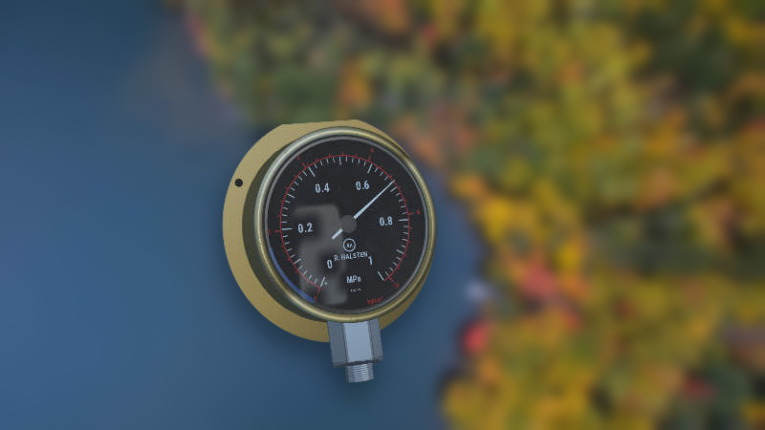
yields 0.68 MPa
